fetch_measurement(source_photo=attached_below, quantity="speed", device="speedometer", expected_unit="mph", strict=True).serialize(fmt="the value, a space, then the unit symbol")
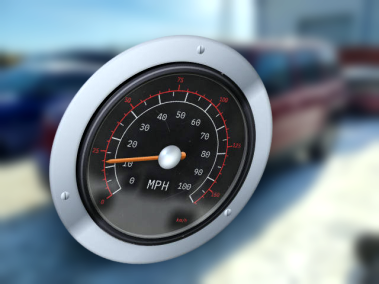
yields 12.5 mph
